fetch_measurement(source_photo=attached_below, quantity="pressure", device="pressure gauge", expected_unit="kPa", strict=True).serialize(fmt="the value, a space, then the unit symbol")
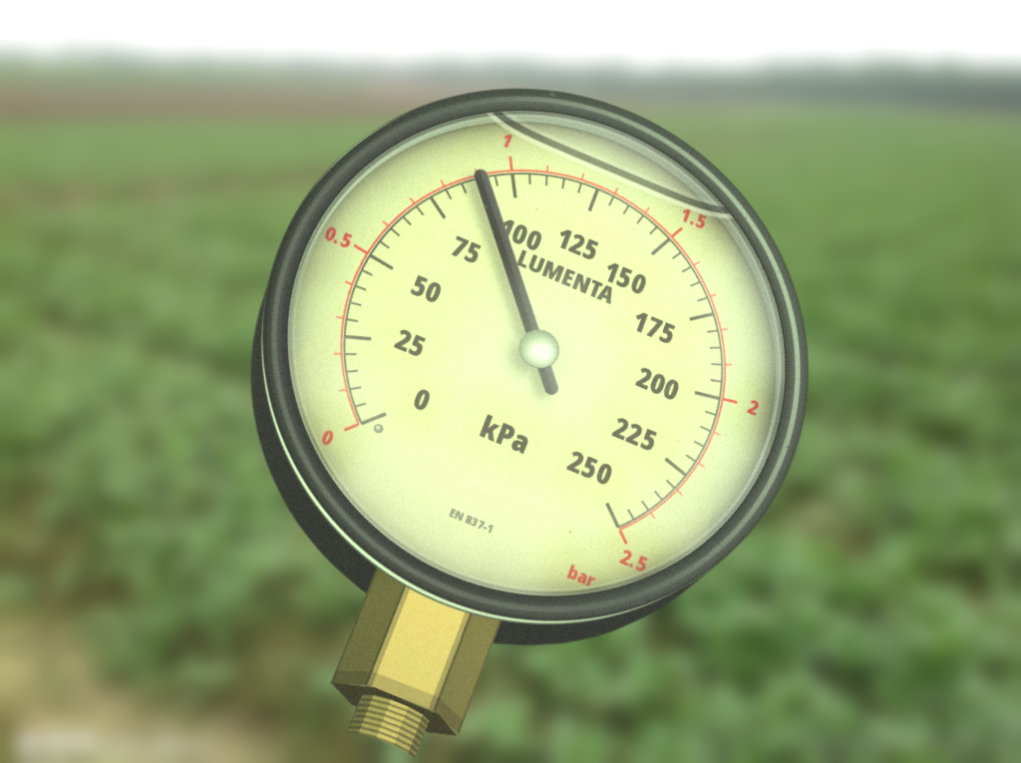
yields 90 kPa
